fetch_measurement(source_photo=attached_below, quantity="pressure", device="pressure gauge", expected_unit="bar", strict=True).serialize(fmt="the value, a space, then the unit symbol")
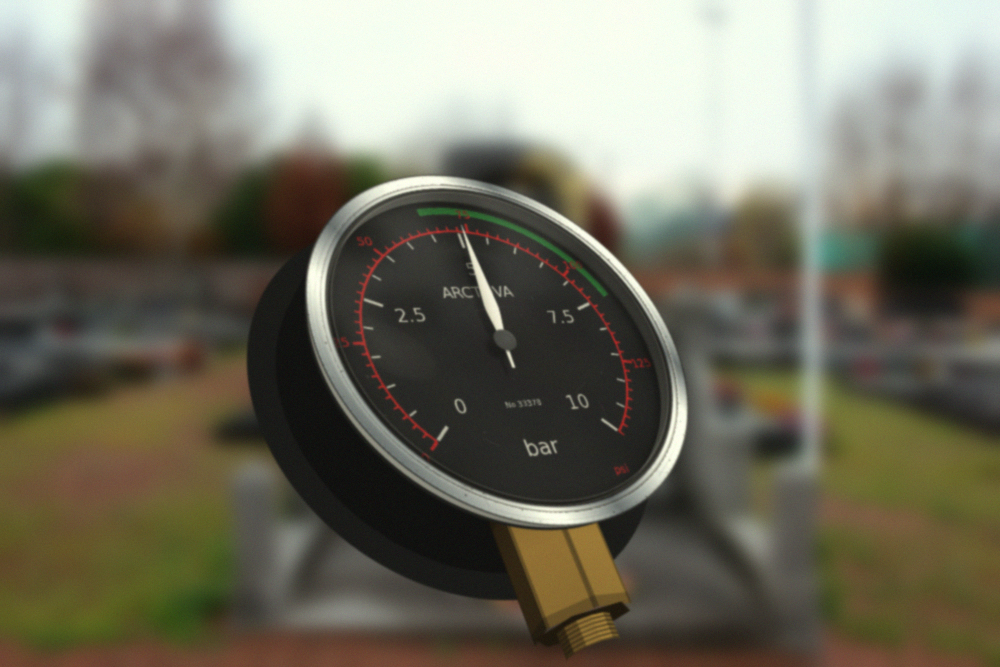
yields 5 bar
